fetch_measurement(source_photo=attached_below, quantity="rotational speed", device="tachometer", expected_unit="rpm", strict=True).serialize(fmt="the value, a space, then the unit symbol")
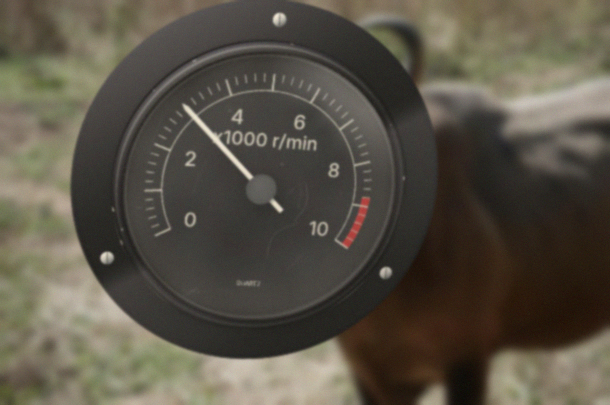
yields 3000 rpm
